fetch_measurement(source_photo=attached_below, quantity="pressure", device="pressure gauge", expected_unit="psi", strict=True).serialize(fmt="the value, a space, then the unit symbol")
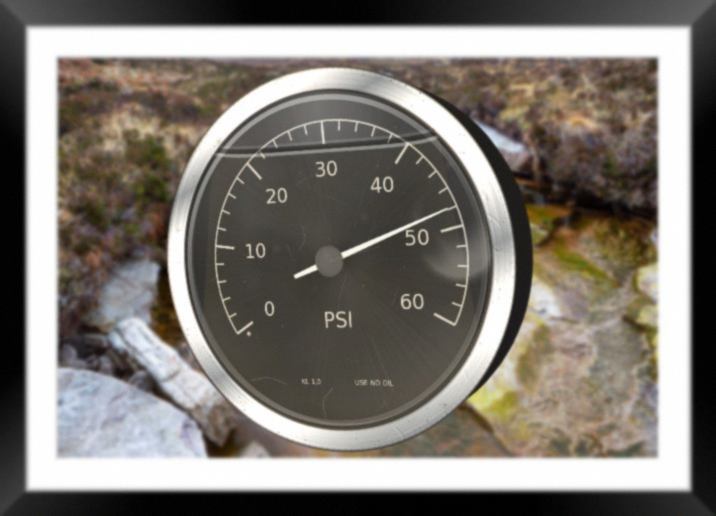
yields 48 psi
